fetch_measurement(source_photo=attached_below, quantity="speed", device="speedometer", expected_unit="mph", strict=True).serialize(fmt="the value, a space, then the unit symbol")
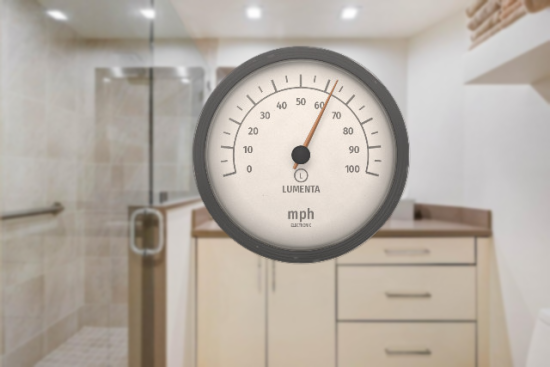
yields 62.5 mph
